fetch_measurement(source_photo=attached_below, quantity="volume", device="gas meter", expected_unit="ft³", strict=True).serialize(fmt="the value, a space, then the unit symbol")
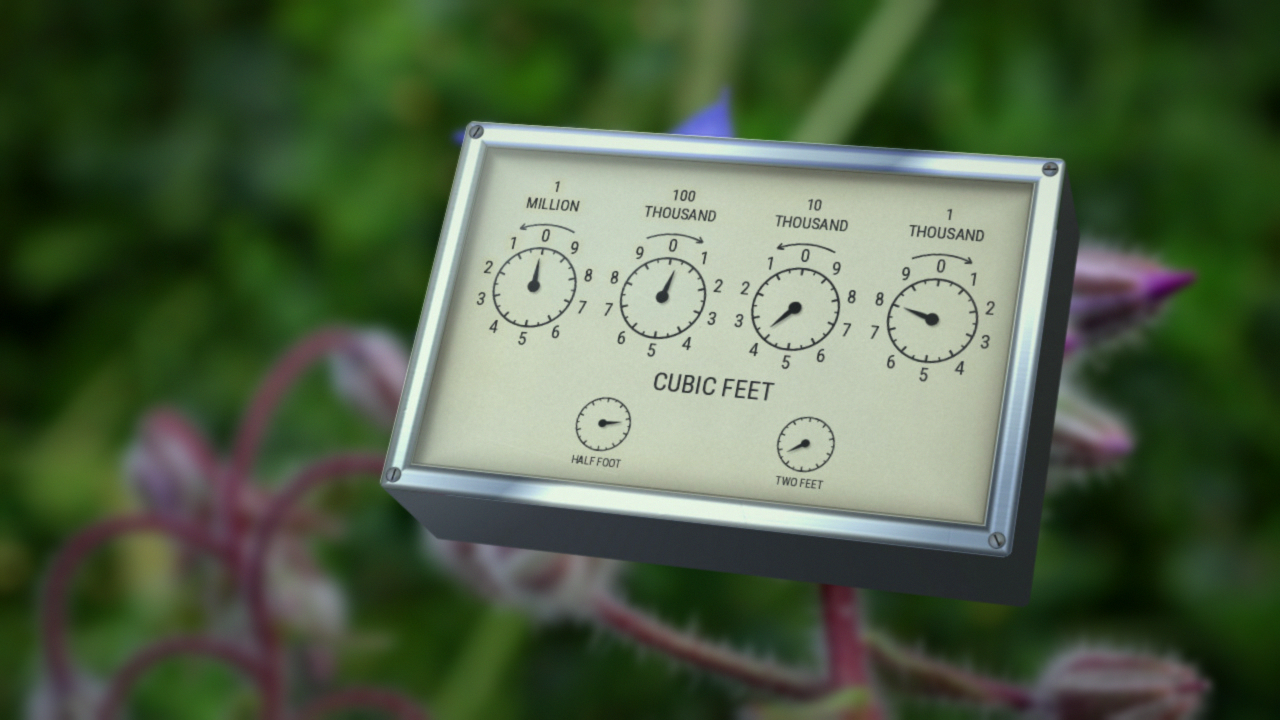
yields 3800 ft³
